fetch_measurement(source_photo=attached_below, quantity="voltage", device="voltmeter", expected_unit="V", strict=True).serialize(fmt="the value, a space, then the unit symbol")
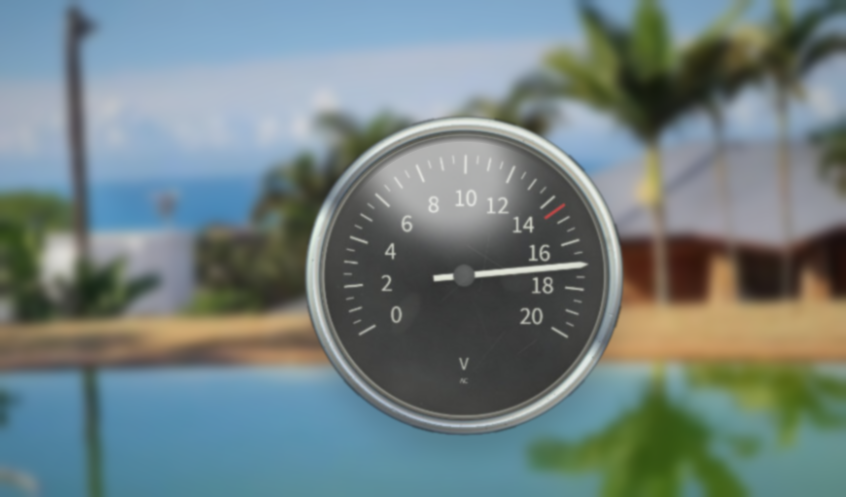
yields 17 V
